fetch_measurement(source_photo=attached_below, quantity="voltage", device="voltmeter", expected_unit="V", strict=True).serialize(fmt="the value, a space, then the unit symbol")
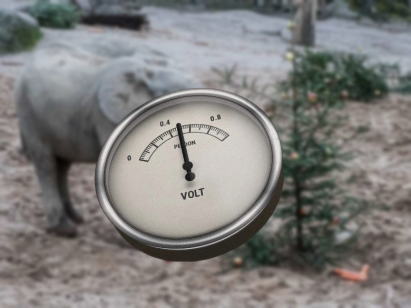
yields 0.5 V
